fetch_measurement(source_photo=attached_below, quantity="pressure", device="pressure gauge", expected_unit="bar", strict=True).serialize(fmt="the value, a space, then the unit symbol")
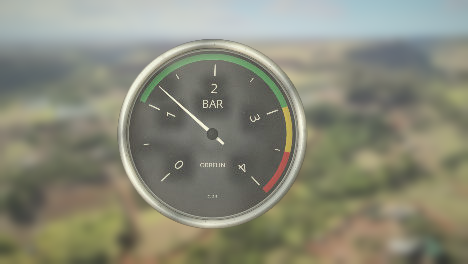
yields 1.25 bar
